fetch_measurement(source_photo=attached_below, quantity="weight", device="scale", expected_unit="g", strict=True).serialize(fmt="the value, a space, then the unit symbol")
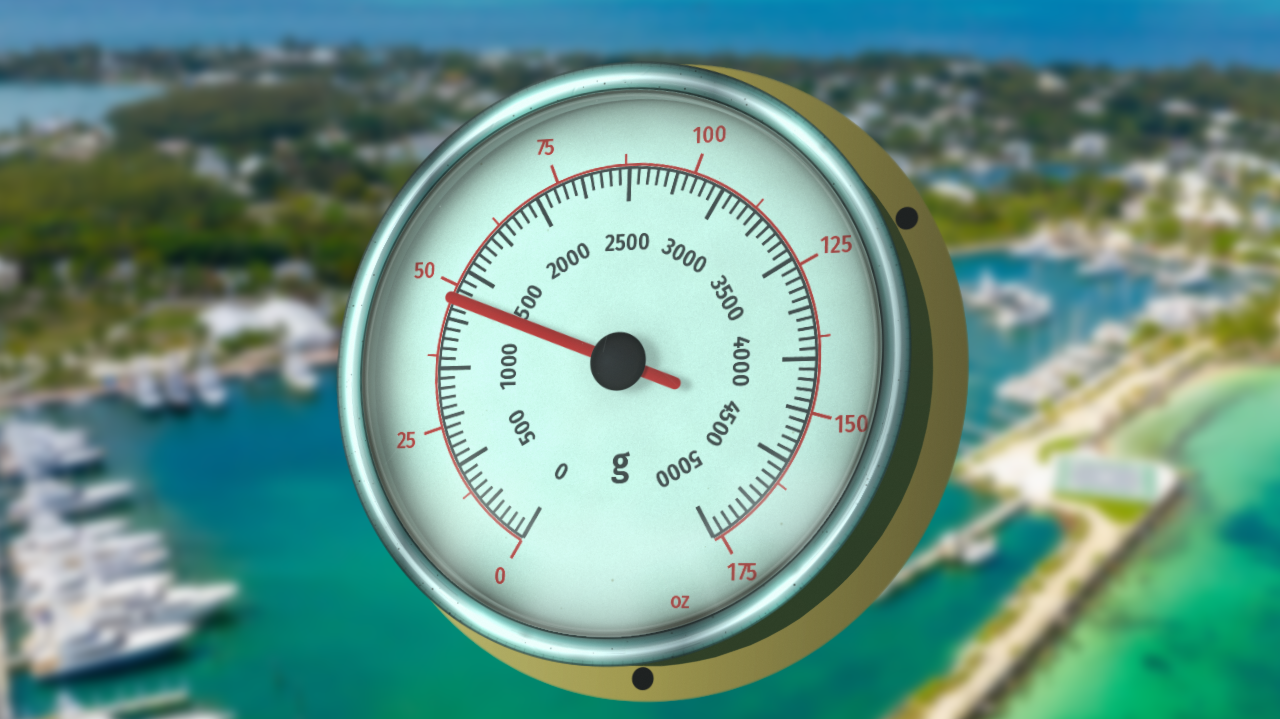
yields 1350 g
